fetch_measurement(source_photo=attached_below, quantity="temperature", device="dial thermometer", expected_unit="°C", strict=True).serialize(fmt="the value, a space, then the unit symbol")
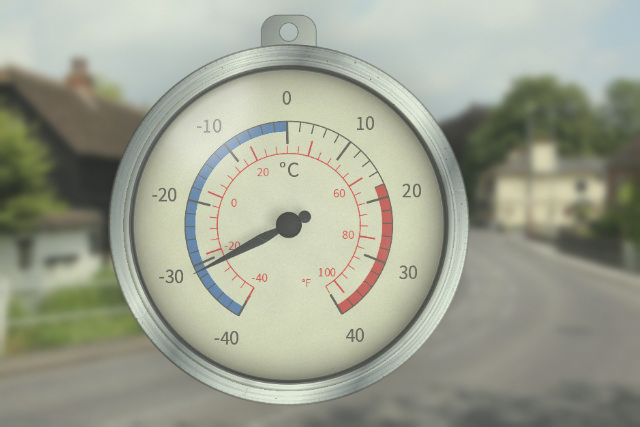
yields -31 °C
